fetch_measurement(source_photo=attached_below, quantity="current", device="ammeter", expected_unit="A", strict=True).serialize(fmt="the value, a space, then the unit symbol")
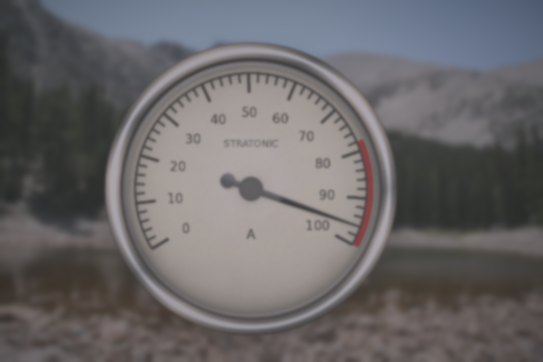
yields 96 A
